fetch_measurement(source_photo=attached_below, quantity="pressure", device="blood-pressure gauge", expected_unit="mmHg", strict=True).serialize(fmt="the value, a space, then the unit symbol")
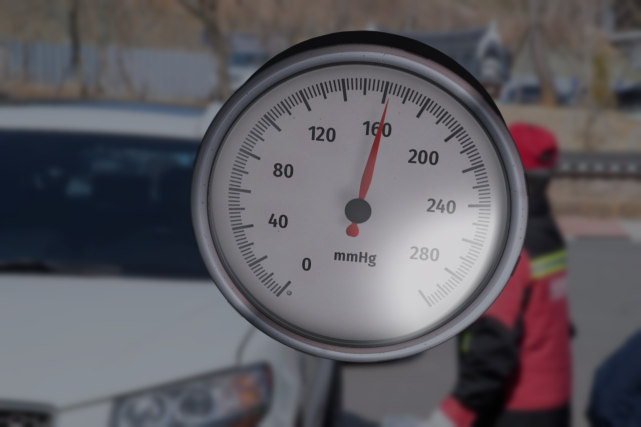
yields 162 mmHg
